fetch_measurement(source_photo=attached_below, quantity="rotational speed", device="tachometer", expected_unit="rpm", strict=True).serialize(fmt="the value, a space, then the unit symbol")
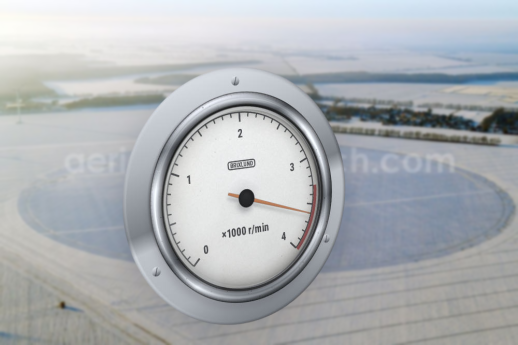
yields 3600 rpm
